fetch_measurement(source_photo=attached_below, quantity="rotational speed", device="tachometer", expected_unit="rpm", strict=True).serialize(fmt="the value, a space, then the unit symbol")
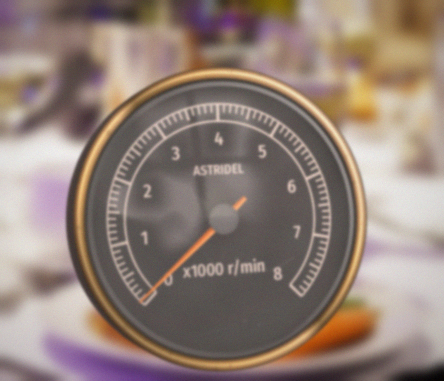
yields 100 rpm
